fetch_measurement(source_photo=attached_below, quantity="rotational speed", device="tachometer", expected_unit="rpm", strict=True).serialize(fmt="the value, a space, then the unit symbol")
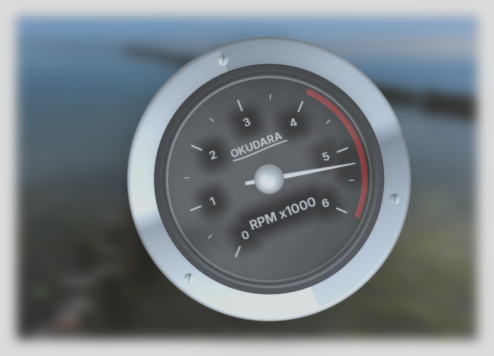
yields 5250 rpm
